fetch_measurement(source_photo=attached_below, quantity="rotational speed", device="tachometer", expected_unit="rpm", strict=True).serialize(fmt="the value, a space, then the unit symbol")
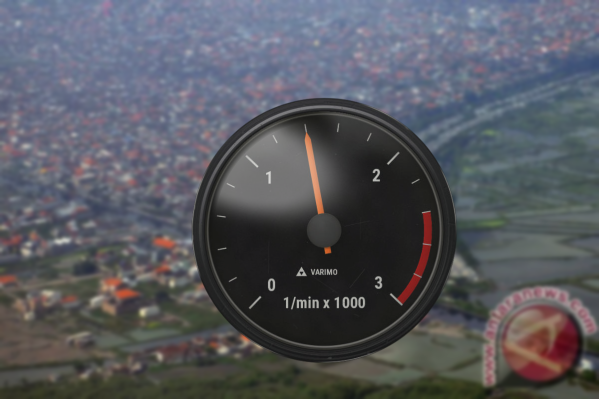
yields 1400 rpm
